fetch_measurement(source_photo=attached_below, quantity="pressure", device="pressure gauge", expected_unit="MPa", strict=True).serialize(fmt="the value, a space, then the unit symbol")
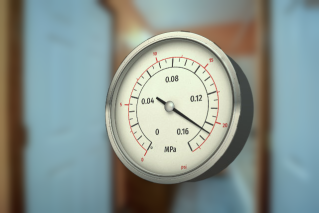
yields 0.145 MPa
